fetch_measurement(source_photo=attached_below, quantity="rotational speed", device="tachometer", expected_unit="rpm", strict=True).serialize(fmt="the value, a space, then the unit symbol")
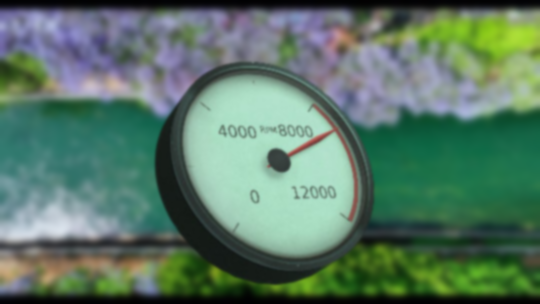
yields 9000 rpm
